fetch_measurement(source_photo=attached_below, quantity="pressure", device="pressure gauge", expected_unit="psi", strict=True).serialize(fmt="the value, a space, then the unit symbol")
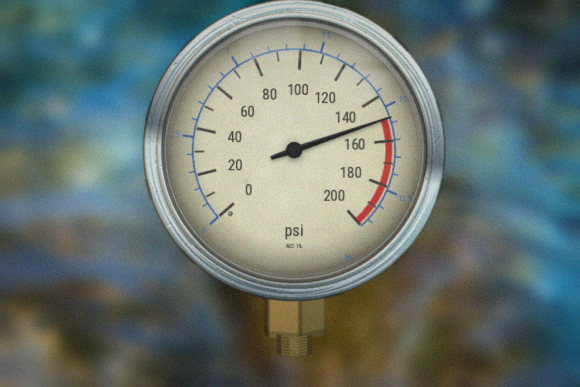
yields 150 psi
